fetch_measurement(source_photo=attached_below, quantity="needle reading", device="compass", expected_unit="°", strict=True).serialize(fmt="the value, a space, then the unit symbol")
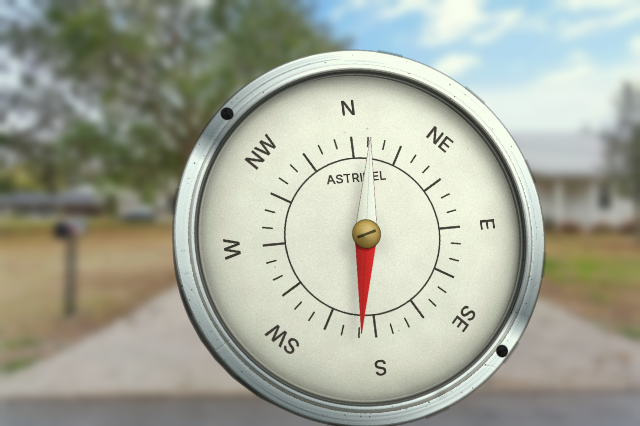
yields 190 °
